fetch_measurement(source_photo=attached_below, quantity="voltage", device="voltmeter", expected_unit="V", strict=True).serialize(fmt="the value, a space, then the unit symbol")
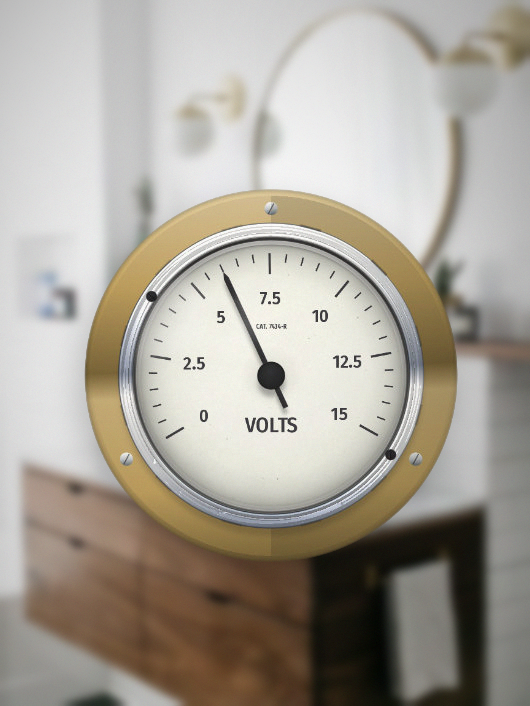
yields 6 V
